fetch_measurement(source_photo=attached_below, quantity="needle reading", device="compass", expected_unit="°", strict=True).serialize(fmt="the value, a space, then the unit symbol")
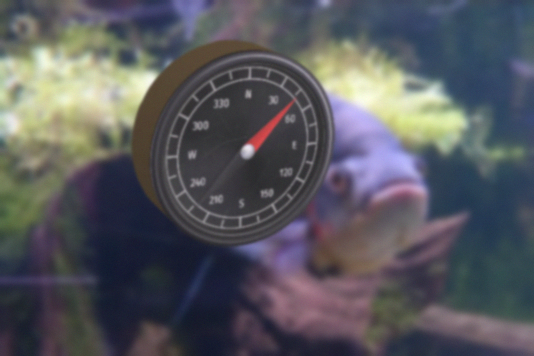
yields 45 °
